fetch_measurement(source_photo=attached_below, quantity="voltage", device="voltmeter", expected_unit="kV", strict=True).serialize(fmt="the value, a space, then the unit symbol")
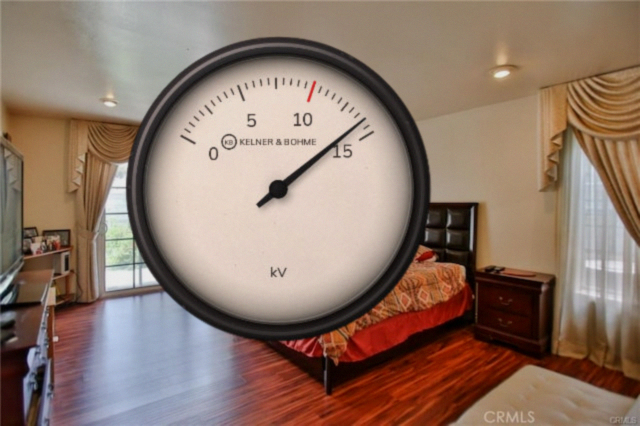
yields 14 kV
